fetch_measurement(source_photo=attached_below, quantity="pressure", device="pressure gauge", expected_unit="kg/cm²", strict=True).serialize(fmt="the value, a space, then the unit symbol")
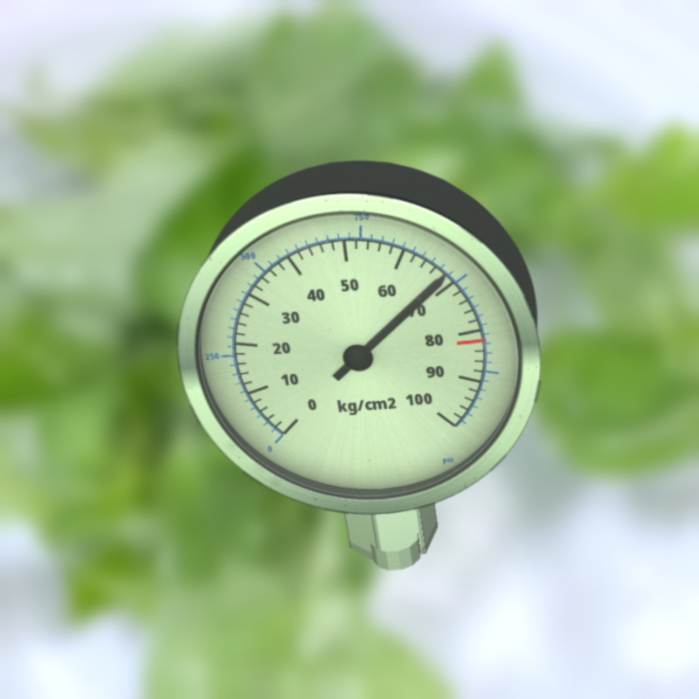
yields 68 kg/cm²
